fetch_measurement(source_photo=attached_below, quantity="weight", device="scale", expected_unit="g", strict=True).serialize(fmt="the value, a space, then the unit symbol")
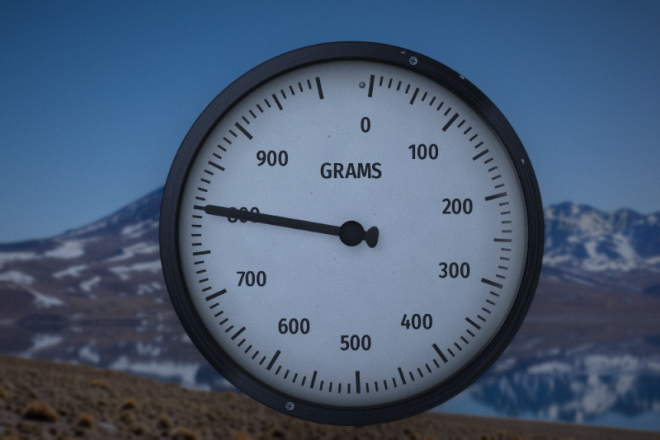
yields 800 g
